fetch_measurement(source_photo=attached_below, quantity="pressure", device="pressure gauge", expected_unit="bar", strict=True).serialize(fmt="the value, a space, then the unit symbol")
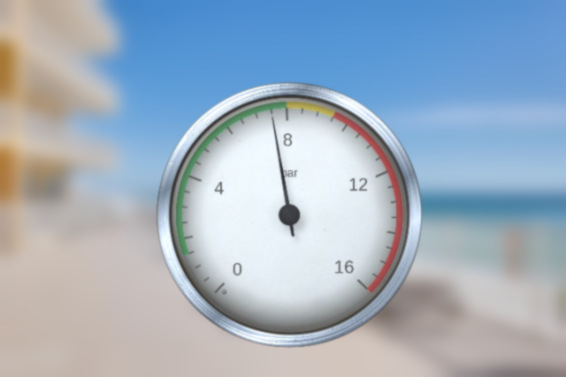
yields 7.5 bar
